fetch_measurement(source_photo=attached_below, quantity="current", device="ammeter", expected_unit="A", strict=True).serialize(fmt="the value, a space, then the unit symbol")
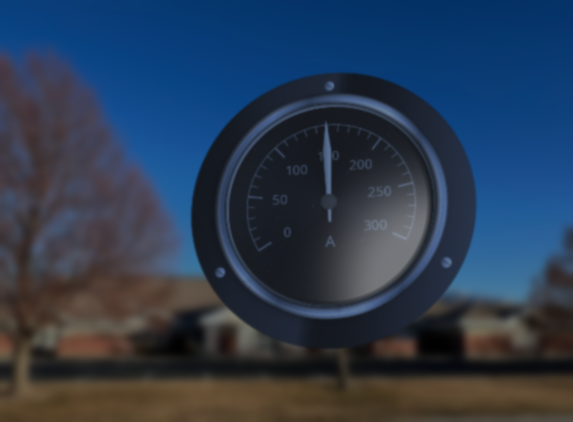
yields 150 A
